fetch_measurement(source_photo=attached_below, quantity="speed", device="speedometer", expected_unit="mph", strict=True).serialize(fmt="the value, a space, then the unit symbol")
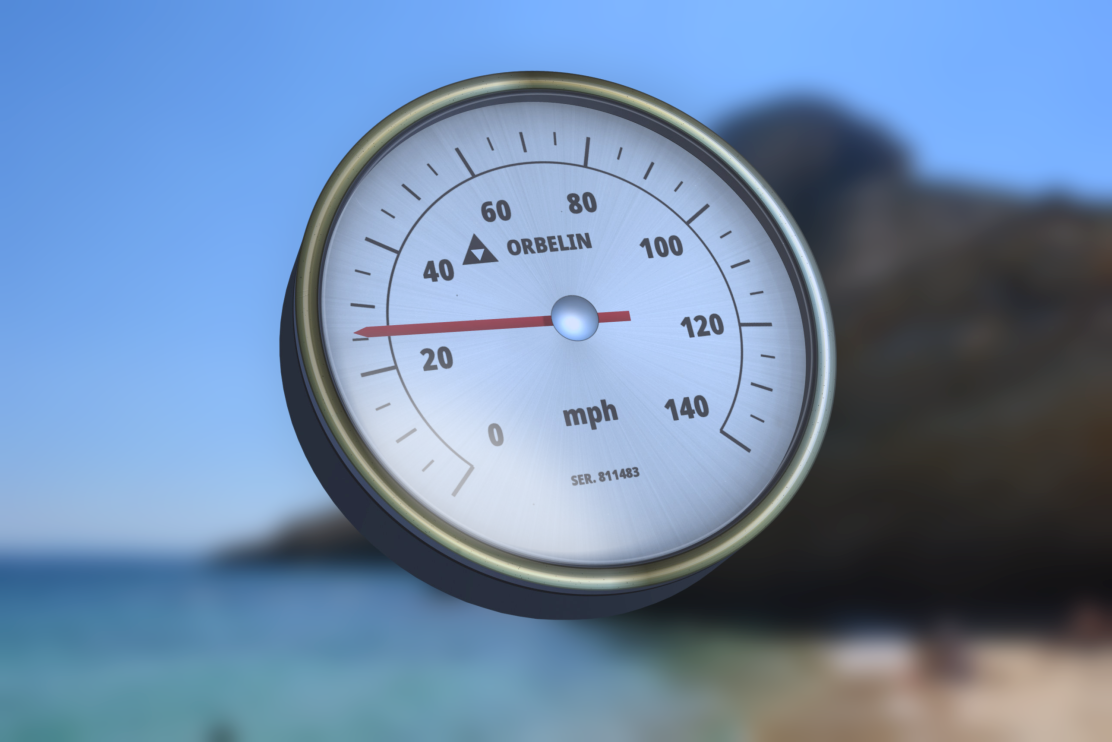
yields 25 mph
